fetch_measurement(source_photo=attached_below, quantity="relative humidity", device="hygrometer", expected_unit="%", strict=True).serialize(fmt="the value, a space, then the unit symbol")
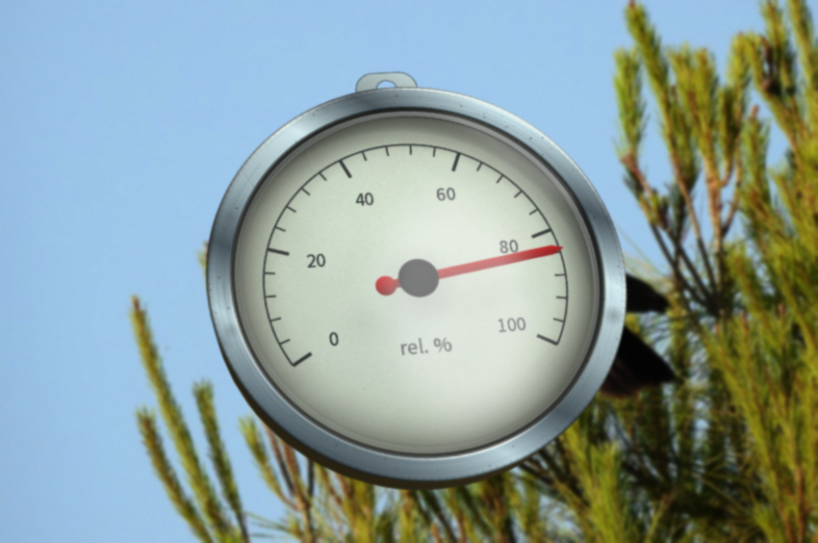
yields 84 %
